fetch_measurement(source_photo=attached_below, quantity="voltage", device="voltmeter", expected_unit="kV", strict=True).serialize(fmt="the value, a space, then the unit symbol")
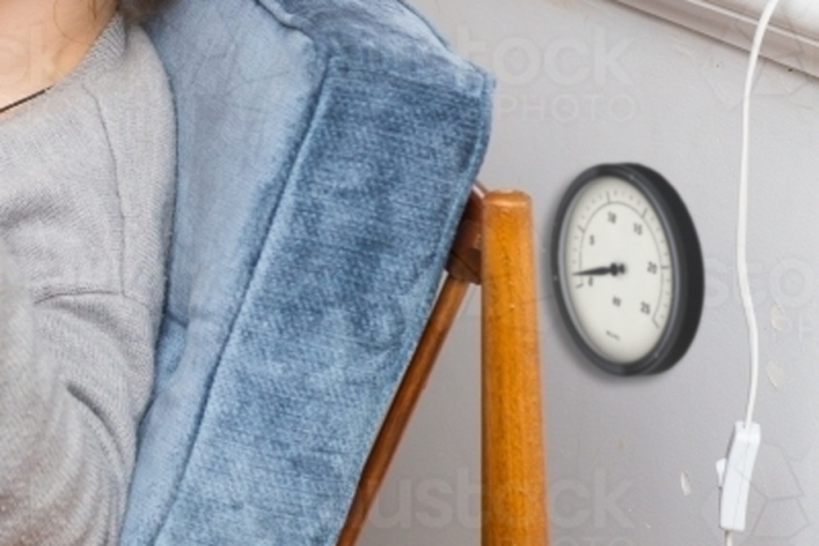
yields 1 kV
